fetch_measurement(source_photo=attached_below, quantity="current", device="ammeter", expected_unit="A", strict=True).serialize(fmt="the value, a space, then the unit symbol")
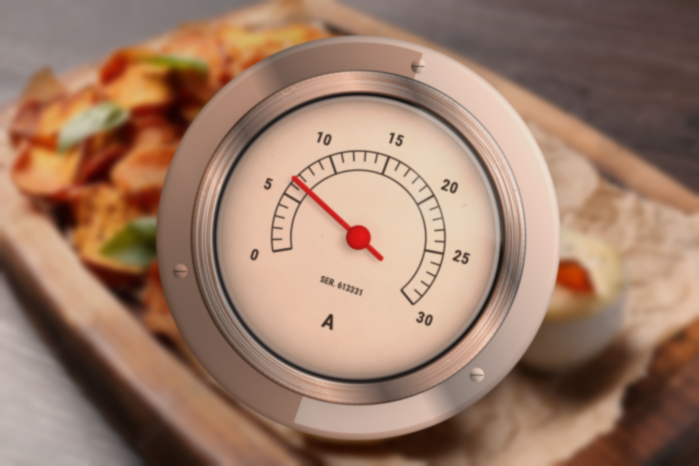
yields 6.5 A
